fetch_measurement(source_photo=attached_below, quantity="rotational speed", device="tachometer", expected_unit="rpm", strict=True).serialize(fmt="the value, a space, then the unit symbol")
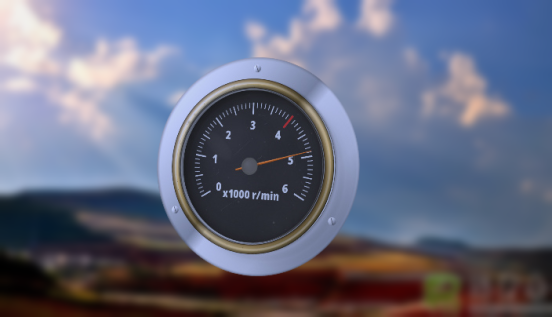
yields 4900 rpm
